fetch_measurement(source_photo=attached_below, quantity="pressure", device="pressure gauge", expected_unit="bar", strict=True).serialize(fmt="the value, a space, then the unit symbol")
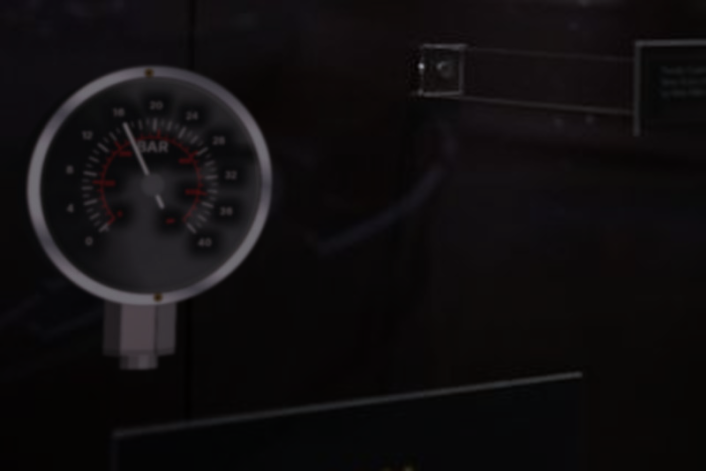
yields 16 bar
